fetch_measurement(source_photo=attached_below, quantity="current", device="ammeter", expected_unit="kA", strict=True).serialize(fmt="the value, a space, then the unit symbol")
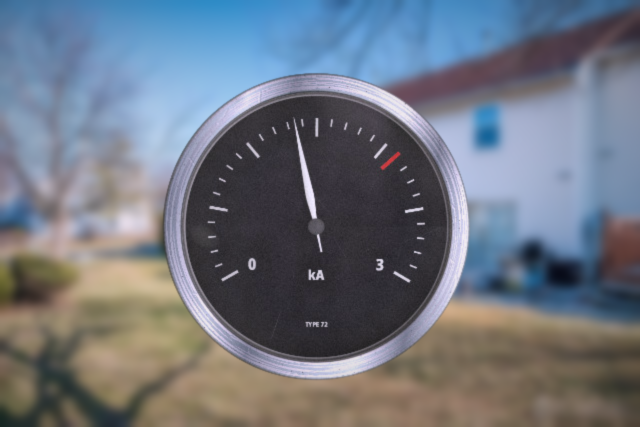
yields 1.35 kA
